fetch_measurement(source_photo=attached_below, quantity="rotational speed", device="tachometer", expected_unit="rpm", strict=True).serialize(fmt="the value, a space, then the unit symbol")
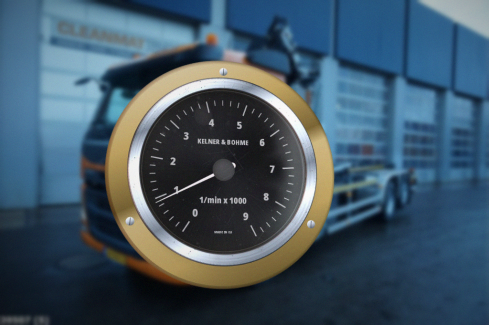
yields 900 rpm
